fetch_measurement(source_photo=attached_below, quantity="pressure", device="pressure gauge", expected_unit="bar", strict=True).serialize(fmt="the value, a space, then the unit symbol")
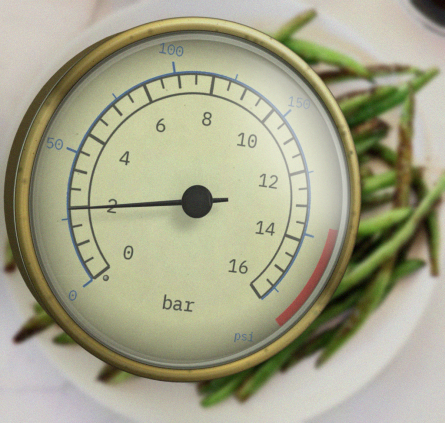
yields 2 bar
